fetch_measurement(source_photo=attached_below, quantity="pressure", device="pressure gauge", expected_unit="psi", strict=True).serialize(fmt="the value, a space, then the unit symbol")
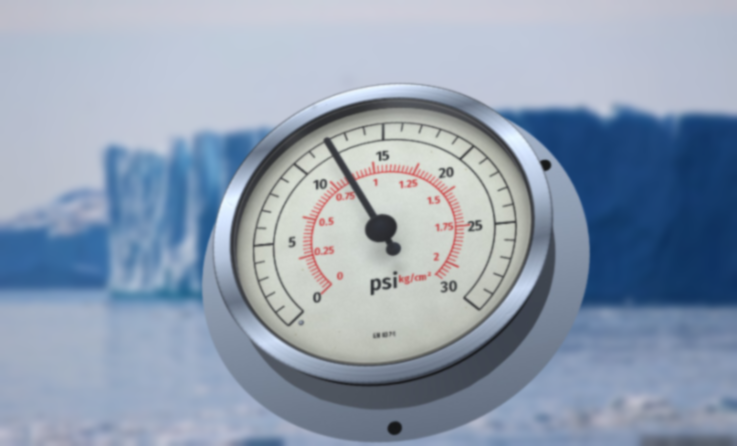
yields 12 psi
